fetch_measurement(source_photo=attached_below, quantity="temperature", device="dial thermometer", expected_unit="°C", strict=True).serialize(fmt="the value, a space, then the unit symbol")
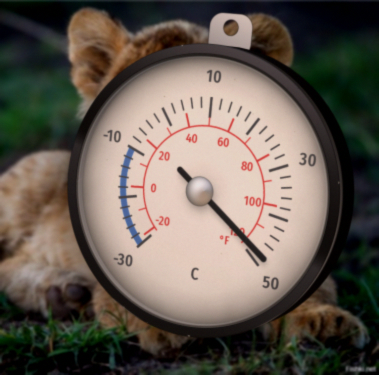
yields 48 °C
